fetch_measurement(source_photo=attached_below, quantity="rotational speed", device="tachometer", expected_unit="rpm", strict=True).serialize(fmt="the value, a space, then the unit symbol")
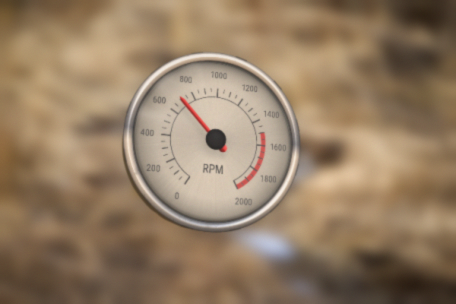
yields 700 rpm
